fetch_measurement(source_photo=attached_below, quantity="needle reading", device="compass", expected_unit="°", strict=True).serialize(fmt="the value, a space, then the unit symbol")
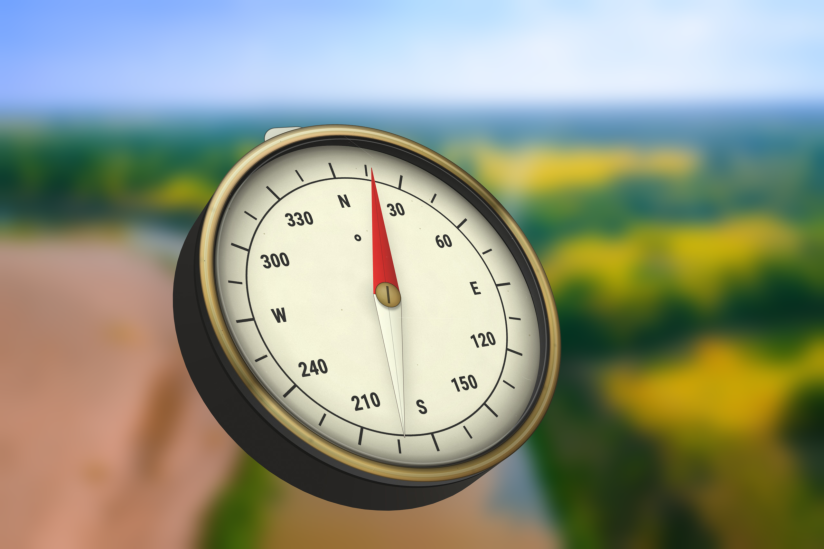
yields 15 °
